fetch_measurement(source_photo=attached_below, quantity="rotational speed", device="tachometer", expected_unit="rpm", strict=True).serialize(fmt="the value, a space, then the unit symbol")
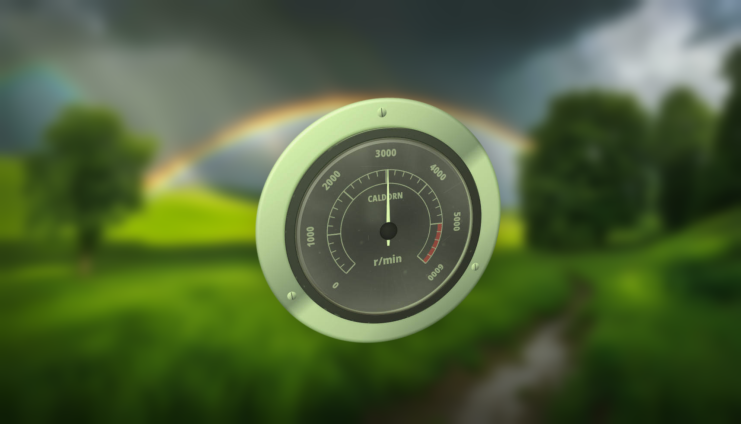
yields 3000 rpm
